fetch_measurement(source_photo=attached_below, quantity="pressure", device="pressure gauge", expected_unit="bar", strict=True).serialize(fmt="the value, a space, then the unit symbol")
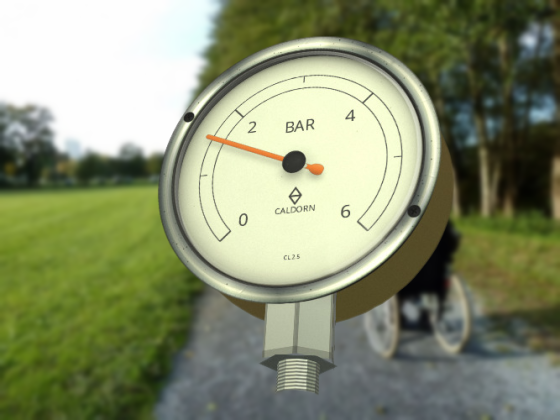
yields 1.5 bar
